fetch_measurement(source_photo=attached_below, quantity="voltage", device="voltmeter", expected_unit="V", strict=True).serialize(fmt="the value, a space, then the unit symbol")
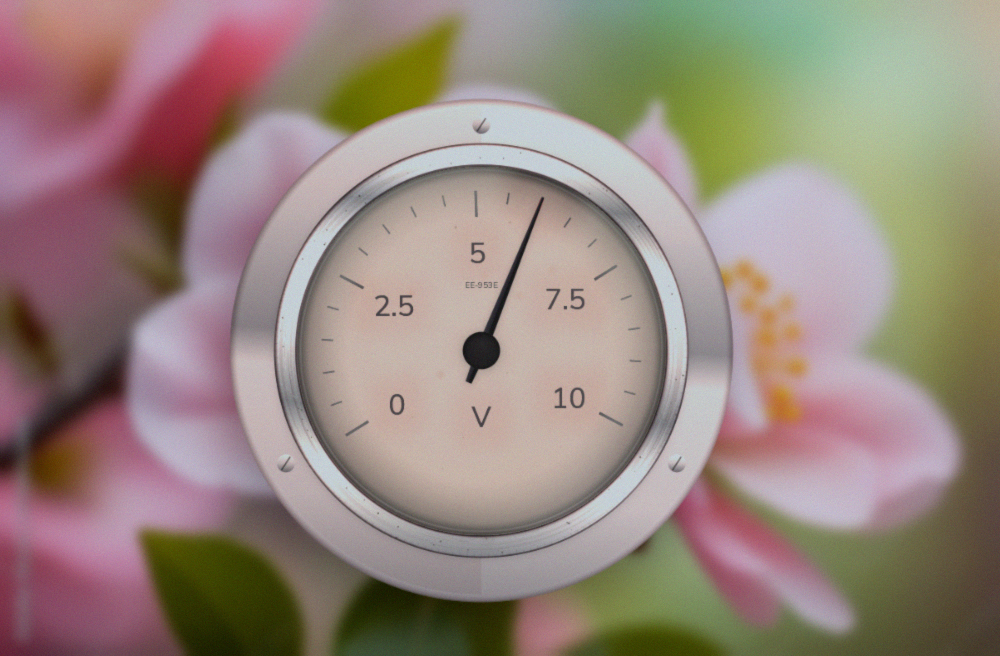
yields 6 V
